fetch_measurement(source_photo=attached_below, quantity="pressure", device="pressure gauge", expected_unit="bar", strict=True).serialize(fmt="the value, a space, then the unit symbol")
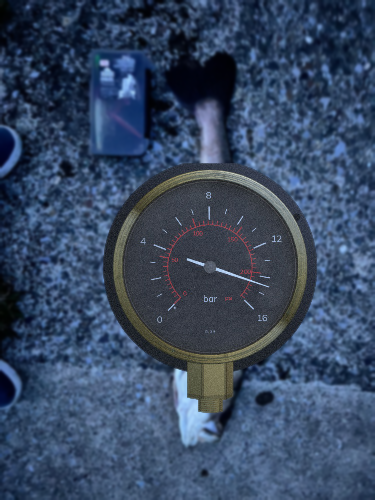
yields 14.5 bar
